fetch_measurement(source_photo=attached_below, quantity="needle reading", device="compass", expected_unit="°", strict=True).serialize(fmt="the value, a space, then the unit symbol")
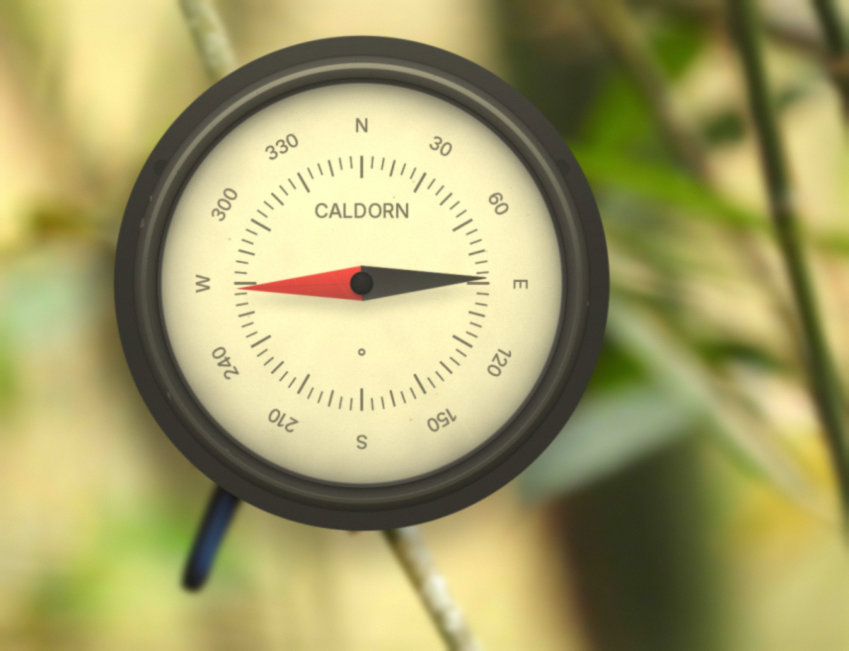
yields 267.5 °
